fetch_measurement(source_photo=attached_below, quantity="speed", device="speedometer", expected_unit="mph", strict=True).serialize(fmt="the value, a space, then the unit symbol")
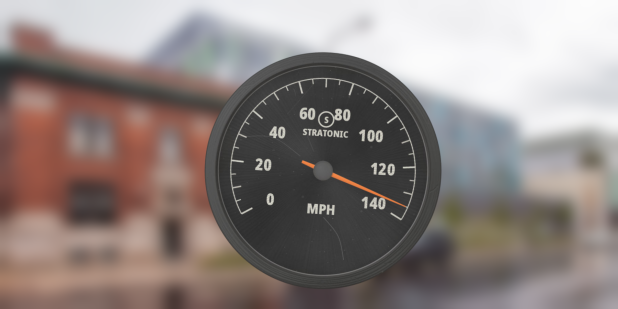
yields 135 mph
